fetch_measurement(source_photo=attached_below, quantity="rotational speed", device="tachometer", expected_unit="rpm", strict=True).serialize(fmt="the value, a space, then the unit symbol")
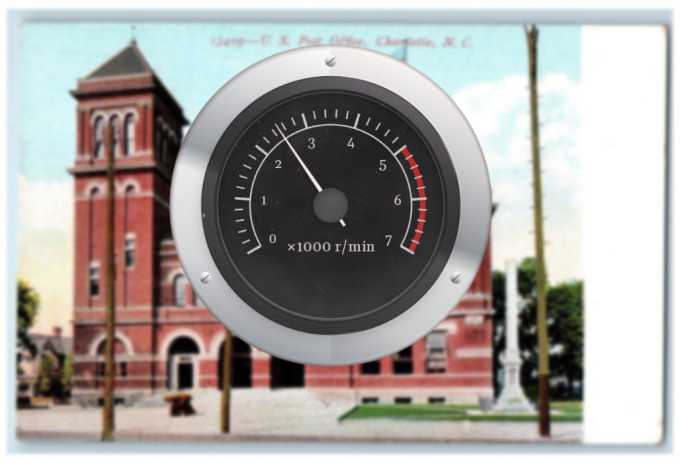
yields 2500 rpm
